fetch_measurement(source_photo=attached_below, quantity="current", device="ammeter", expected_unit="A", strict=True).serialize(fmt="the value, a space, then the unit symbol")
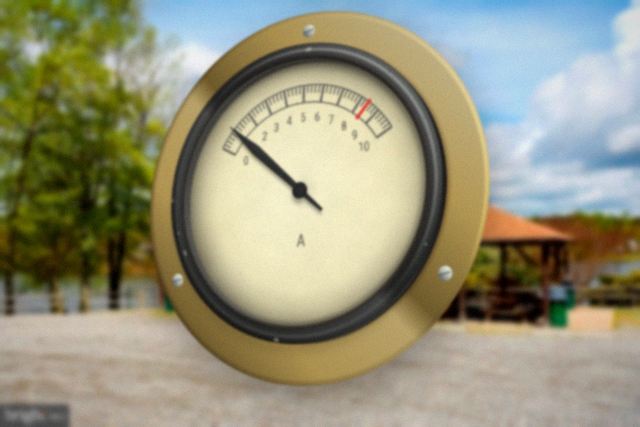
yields 1 A
